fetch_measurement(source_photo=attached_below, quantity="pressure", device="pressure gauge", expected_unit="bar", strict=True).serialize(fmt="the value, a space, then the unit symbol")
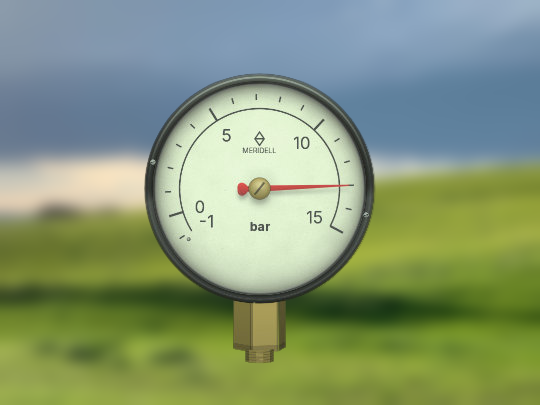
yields 13 bar
